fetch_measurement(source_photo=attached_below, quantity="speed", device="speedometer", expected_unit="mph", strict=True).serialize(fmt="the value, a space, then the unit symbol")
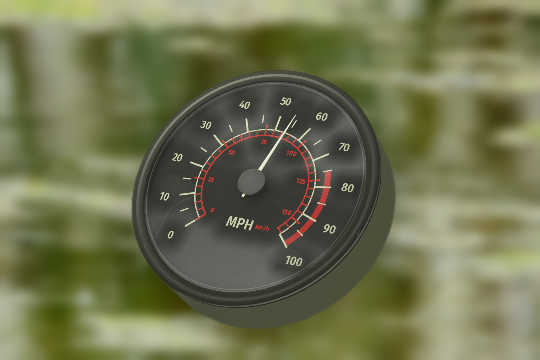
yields 55 mph
